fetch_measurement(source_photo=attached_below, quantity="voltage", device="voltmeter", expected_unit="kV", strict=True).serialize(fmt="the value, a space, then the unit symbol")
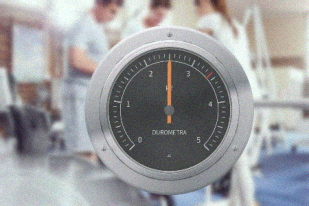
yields 2.5 kV
